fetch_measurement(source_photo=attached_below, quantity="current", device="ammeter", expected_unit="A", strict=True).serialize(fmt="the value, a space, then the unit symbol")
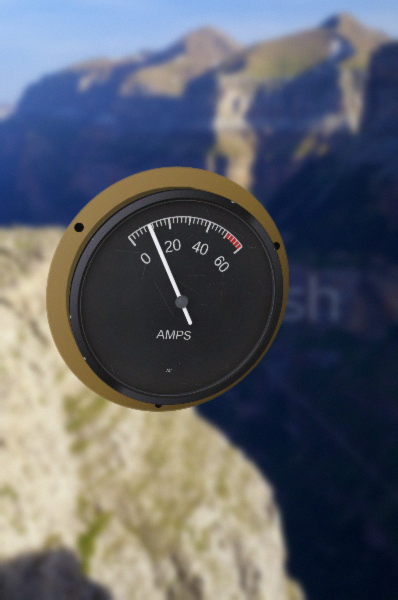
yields 10 A
